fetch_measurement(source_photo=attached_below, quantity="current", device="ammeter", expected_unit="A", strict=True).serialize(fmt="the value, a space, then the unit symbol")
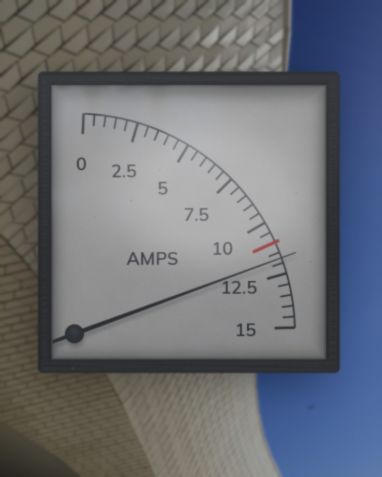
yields 11.75 A
